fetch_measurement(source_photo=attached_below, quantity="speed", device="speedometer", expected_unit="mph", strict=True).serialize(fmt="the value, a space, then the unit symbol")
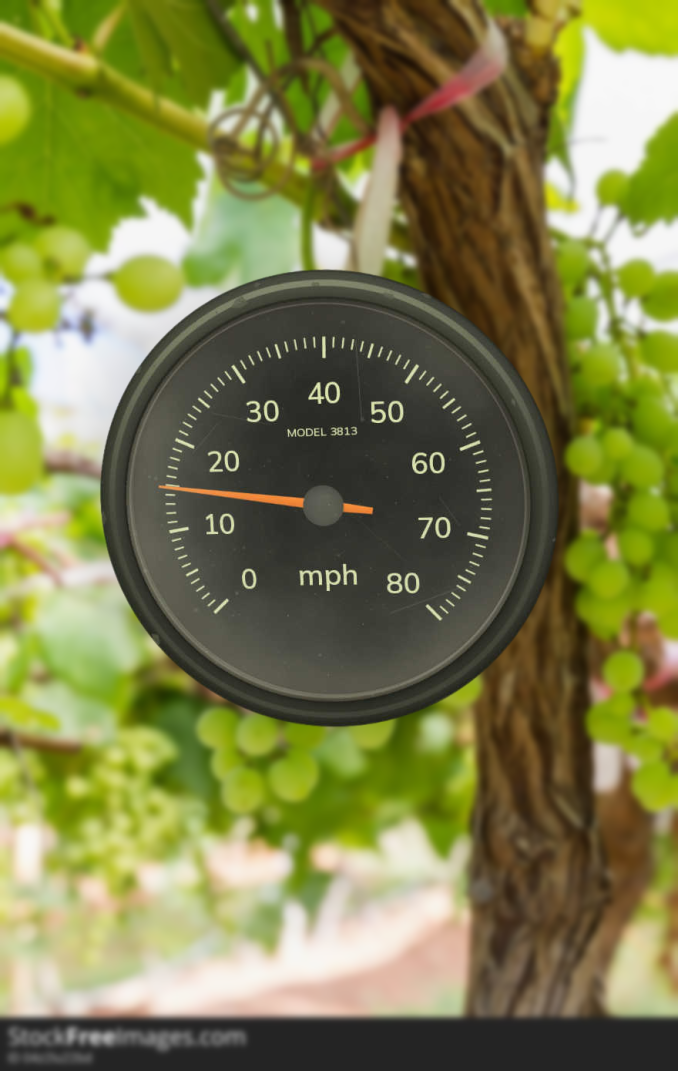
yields 15 mph
